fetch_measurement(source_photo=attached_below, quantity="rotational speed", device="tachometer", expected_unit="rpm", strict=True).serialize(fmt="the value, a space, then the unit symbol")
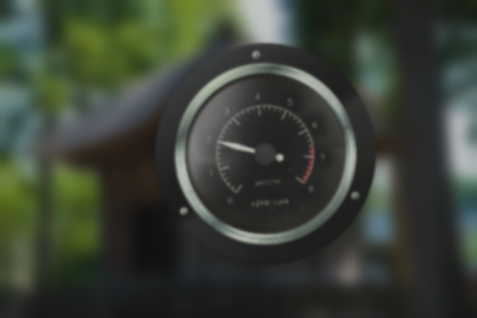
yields 2000 rpm
